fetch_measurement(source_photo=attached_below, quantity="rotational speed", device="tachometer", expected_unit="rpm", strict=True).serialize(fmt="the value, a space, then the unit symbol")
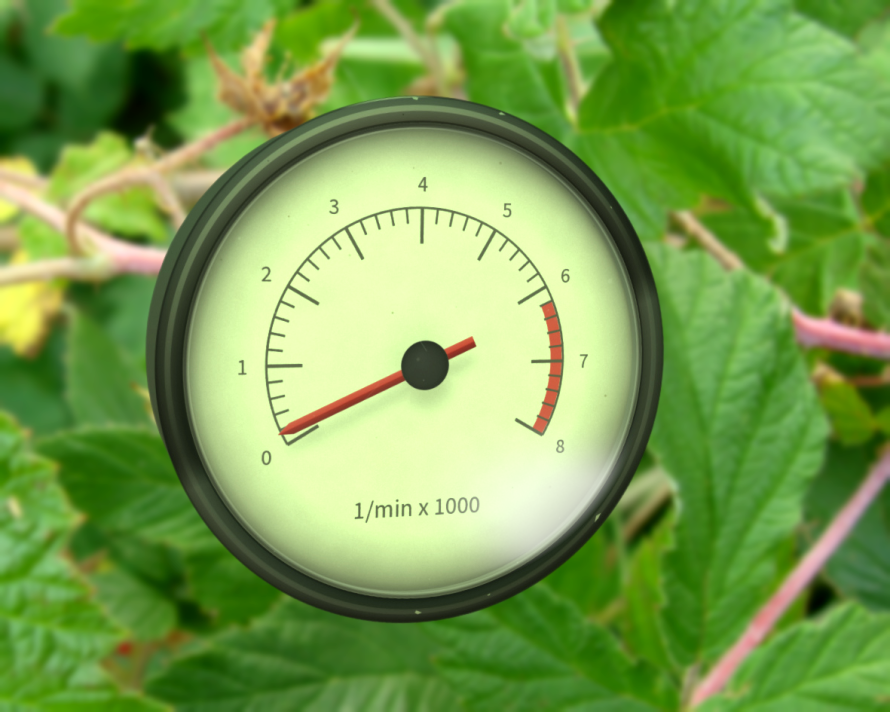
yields 200 rpm
